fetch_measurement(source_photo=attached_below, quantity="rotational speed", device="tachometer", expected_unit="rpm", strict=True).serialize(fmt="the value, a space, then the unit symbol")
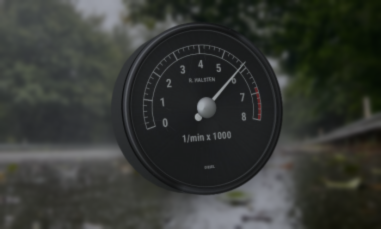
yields 5800 rpm
